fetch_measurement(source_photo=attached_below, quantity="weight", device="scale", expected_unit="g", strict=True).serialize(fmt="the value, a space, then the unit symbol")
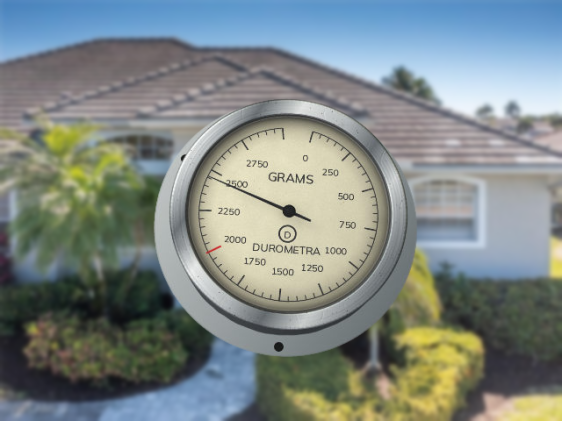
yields 2450 g
